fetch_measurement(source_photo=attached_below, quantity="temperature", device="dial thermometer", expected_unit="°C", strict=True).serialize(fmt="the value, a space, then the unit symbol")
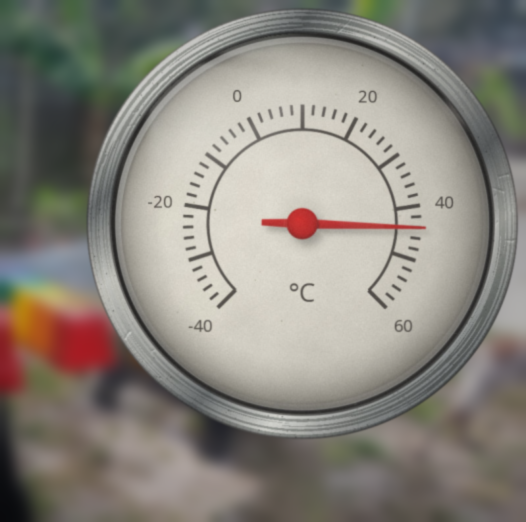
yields 44 °C
